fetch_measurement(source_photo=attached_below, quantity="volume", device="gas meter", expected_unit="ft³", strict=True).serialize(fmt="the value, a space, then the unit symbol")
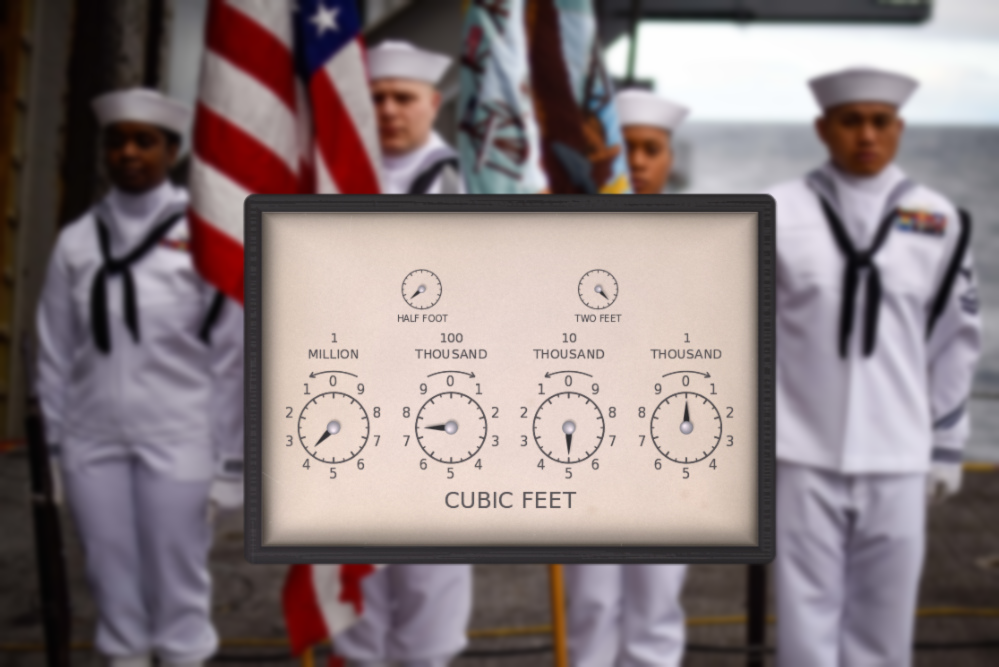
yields 375000 ft³
